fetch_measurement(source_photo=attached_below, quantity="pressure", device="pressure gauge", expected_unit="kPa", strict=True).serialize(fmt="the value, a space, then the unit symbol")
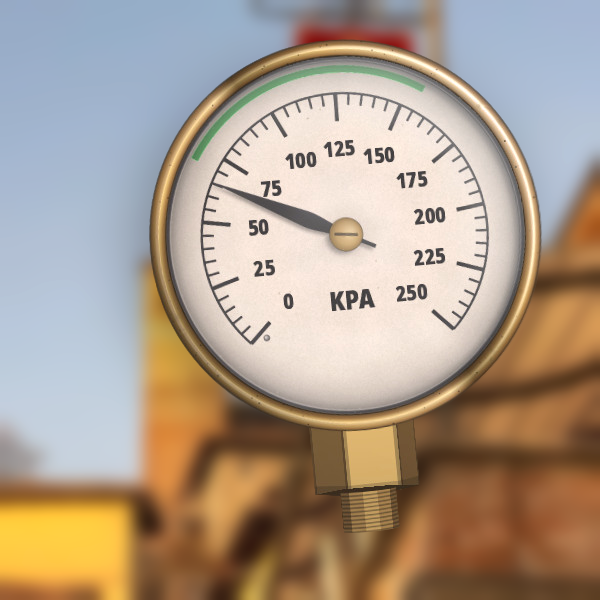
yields 65 kPa
